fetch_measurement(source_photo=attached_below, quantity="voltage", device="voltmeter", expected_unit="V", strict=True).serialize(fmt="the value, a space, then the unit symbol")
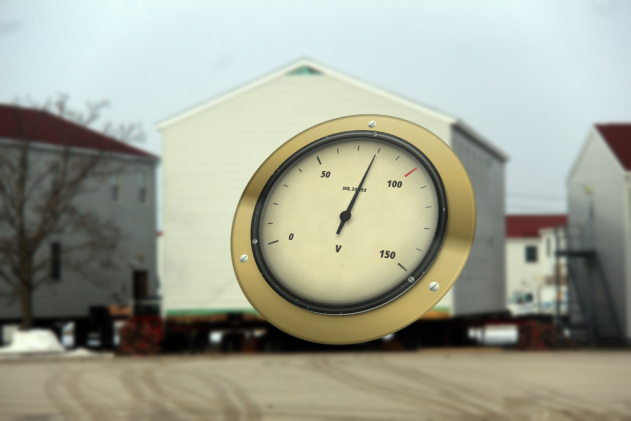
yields 80 V
